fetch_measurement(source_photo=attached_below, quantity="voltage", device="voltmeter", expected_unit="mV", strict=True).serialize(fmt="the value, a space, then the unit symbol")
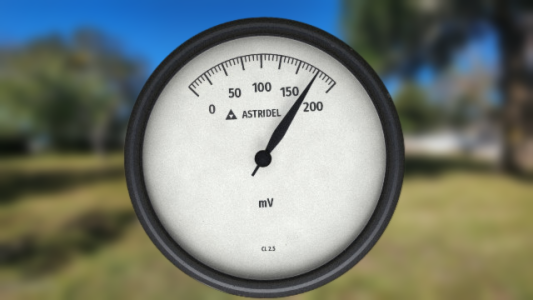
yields 175 mV
